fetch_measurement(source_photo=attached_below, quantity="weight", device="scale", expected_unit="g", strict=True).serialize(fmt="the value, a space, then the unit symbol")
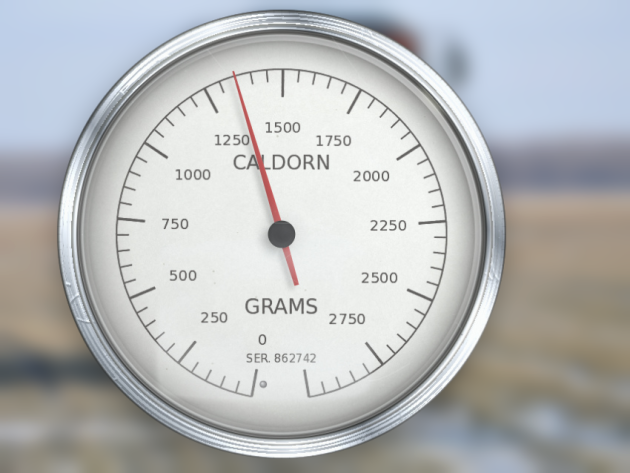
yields 1350 g
